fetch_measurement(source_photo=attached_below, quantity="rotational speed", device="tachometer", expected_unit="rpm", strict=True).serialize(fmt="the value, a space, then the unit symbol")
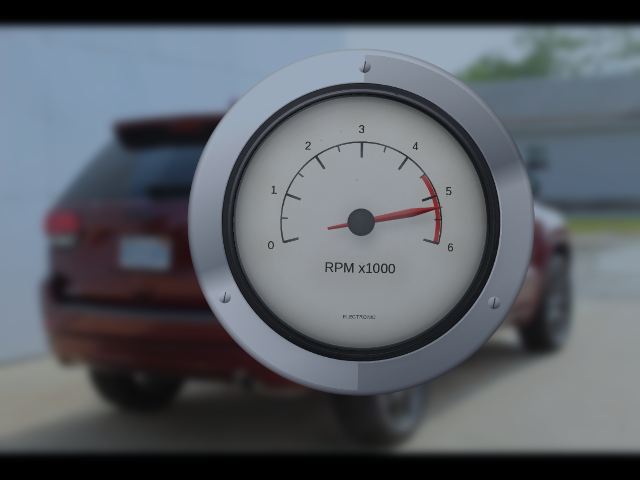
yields 5250 rpm
